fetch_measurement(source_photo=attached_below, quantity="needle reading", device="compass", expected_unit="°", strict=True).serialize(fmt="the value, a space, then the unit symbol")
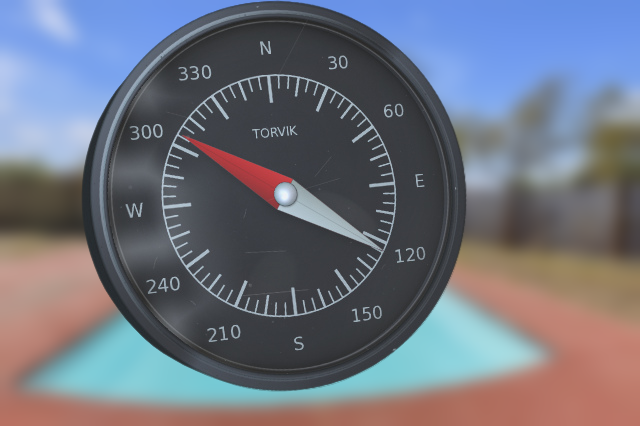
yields 305 °
